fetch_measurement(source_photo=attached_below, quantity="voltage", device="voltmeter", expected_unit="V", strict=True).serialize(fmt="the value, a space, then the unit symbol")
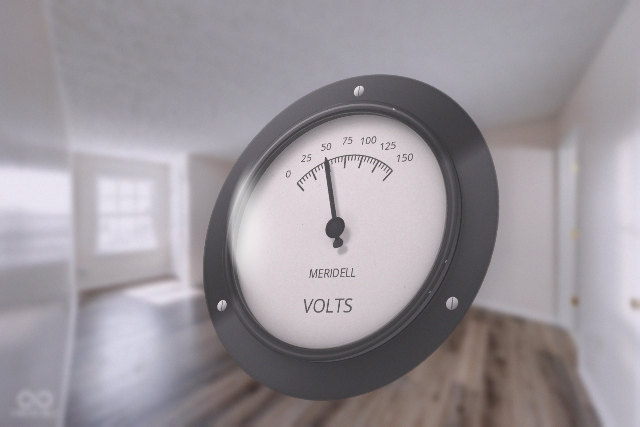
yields 50 V
